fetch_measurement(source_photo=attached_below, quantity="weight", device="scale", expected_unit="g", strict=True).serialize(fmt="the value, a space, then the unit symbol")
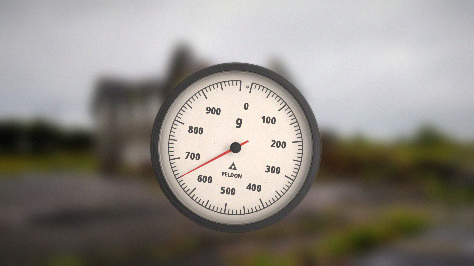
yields 650 g
